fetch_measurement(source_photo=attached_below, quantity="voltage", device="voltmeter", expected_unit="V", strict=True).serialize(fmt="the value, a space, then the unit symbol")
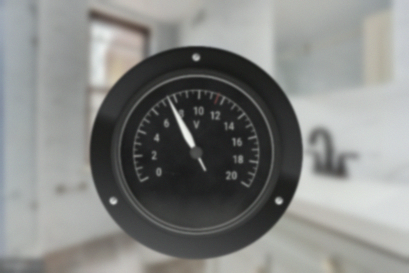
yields 7.5 V
